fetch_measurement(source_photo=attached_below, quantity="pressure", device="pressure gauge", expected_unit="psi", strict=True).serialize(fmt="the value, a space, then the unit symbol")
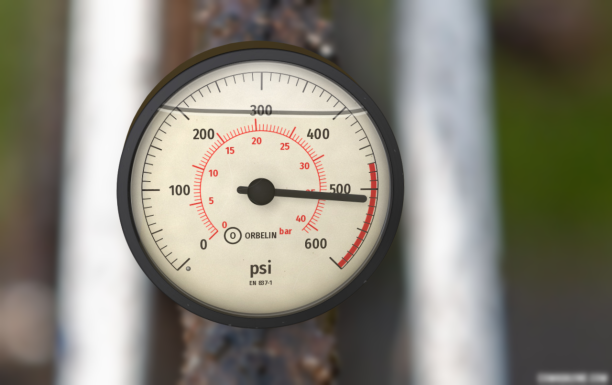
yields 510 psi
